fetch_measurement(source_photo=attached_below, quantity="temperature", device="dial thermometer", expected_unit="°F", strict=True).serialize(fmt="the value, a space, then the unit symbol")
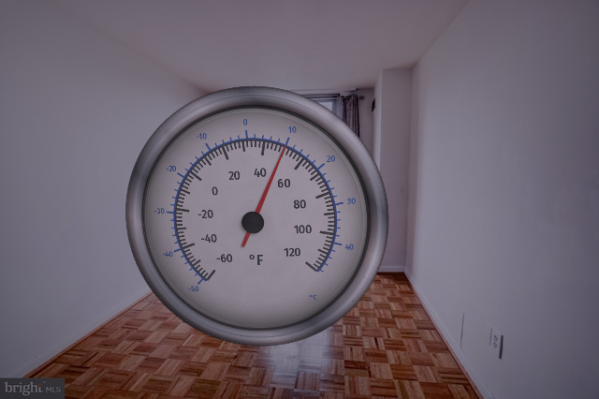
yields 50 °F
